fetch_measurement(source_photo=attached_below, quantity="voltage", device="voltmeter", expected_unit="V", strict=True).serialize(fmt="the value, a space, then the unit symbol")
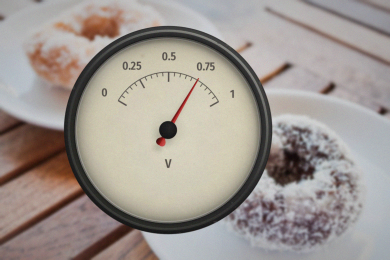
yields 0.75 V
